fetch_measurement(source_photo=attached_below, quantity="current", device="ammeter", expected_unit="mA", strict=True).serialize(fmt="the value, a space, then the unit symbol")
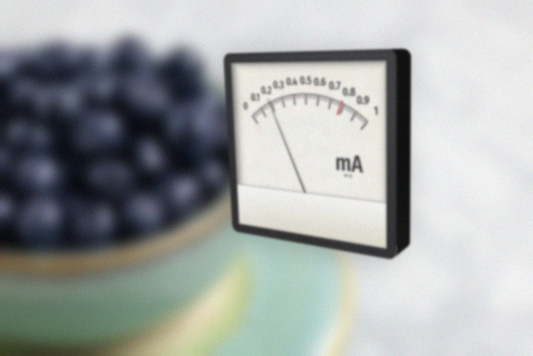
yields 0.2 mA
